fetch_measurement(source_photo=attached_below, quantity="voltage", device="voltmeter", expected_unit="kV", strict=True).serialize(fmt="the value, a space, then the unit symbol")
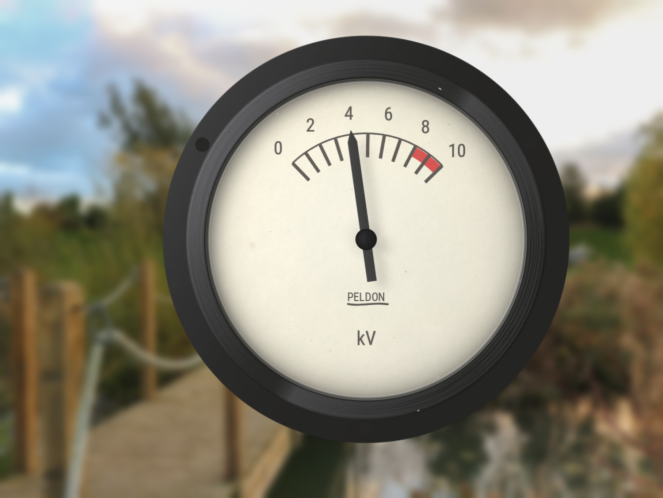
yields 4 kV
